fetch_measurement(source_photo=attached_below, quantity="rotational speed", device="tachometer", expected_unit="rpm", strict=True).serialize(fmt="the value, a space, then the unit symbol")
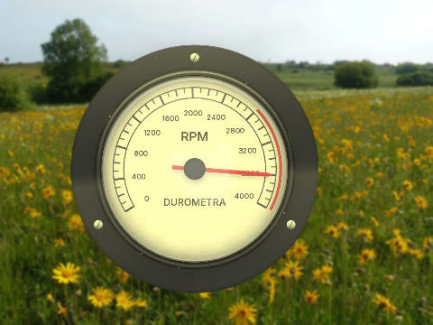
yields 3600 rpm
